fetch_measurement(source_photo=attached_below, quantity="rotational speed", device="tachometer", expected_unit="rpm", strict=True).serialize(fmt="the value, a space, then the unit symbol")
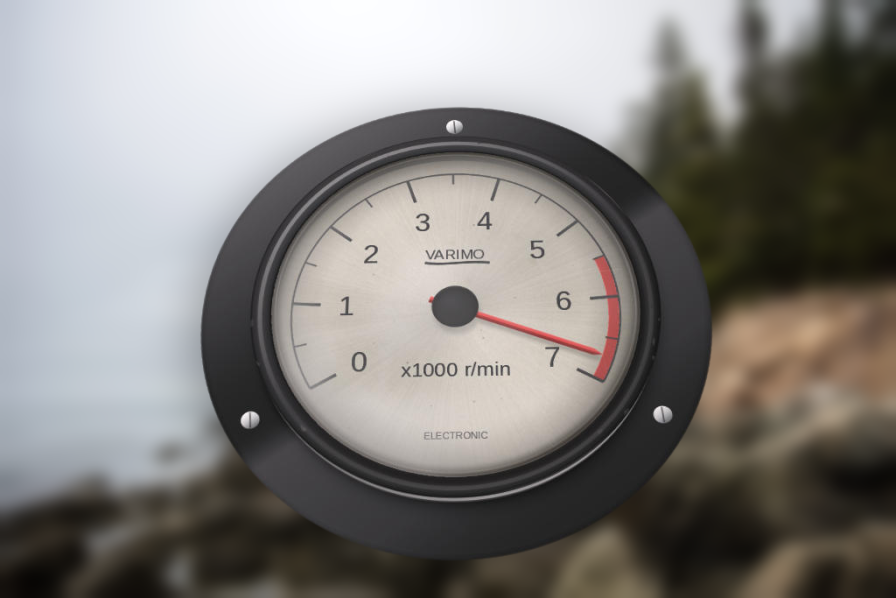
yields 6750 rpm
